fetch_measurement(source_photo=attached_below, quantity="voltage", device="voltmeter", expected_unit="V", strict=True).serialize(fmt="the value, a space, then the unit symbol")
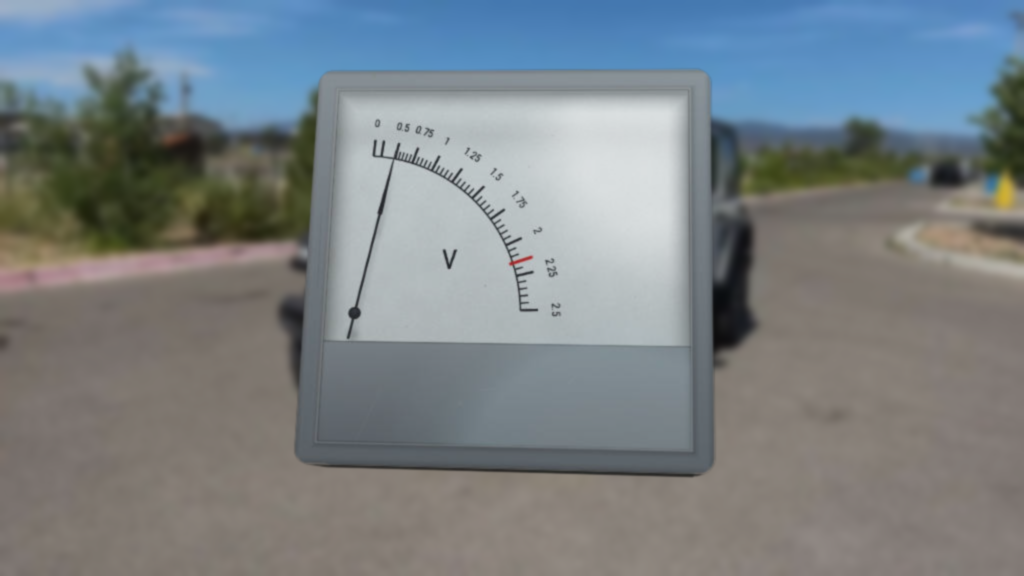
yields 0.5 V
